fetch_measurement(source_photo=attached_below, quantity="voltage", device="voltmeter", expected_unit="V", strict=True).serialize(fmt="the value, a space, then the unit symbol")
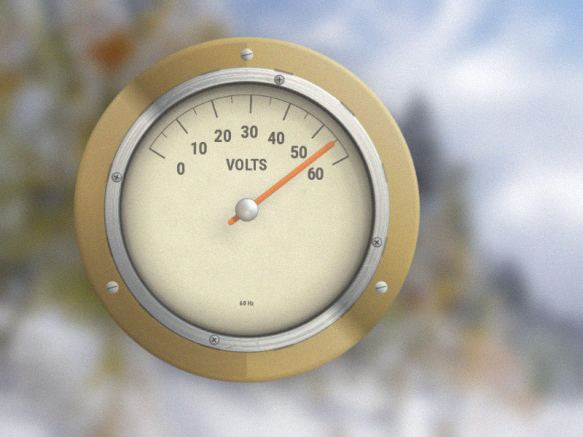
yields 55 V
